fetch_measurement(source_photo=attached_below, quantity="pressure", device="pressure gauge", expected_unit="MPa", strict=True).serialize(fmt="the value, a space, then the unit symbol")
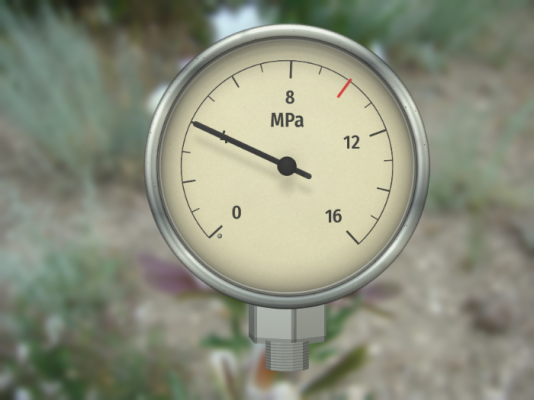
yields 4 MPa
